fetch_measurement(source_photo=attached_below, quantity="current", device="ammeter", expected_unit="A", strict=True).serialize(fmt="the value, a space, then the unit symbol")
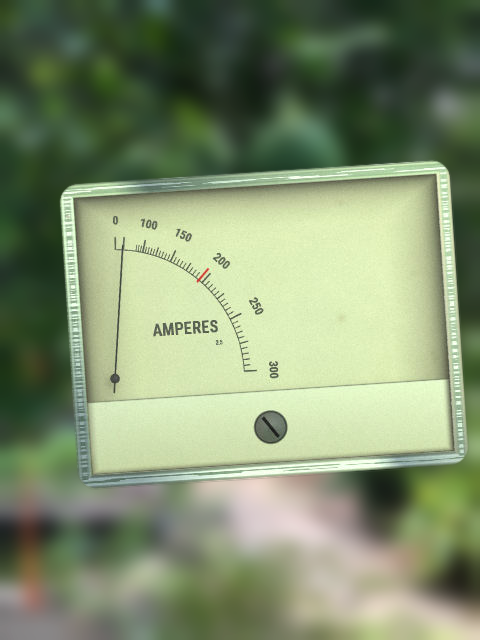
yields 50 A
